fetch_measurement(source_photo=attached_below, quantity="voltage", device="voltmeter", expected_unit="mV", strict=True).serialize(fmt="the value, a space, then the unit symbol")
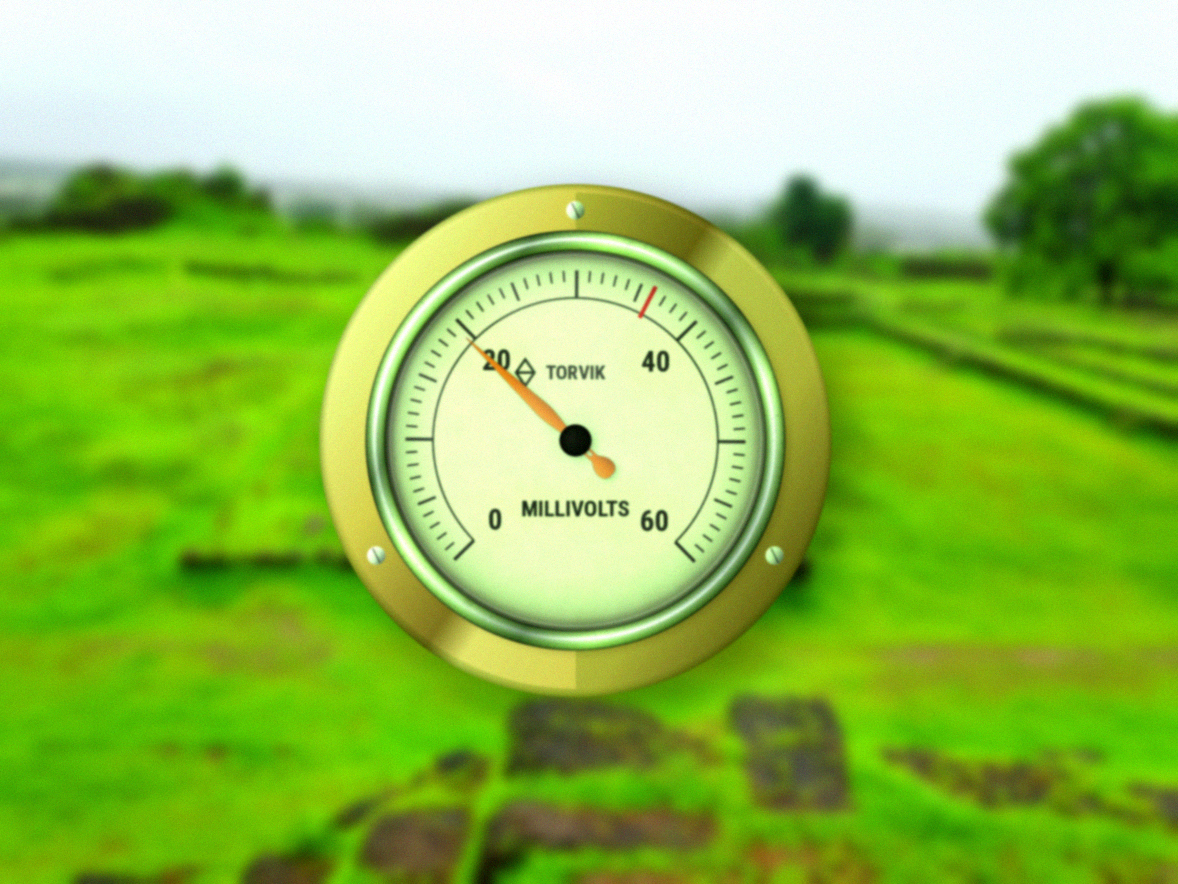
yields 19.5 mV
